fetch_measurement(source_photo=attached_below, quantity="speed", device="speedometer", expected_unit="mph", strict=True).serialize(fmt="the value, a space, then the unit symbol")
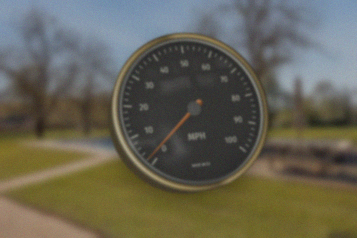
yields 2 mph
